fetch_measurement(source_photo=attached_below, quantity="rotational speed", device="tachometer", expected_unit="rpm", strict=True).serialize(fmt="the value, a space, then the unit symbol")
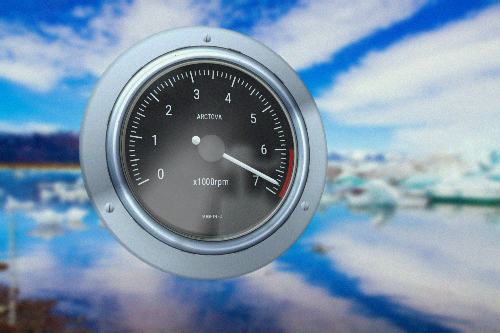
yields 6800 rpm
